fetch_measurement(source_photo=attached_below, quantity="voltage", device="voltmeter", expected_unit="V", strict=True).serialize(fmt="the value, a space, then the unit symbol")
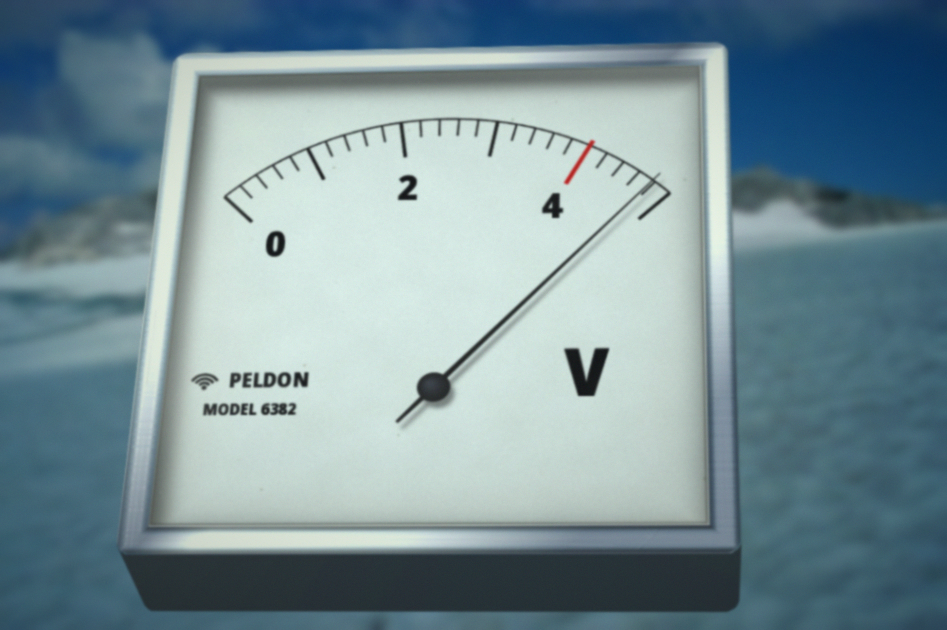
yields 4.8 V
